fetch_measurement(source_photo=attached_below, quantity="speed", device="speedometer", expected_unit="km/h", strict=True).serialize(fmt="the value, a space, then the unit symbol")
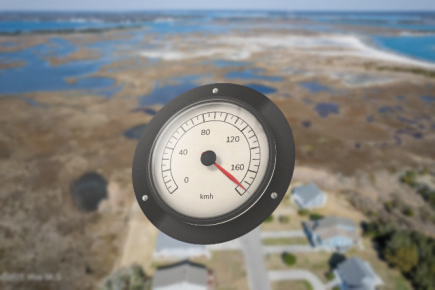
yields 175 km/h
